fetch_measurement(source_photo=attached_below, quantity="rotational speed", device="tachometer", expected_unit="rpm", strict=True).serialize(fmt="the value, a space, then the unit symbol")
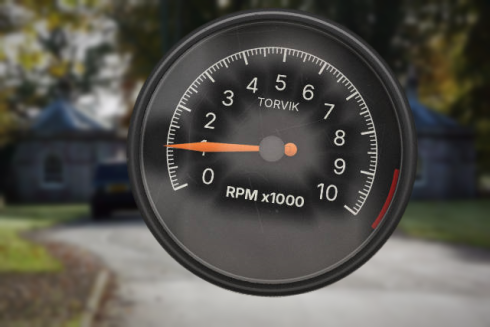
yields 1000 rpm
